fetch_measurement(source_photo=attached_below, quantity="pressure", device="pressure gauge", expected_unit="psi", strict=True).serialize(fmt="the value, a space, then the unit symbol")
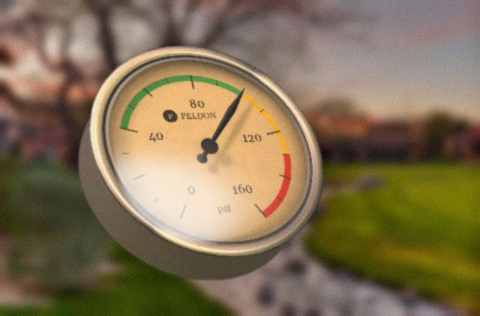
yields 100 psi
